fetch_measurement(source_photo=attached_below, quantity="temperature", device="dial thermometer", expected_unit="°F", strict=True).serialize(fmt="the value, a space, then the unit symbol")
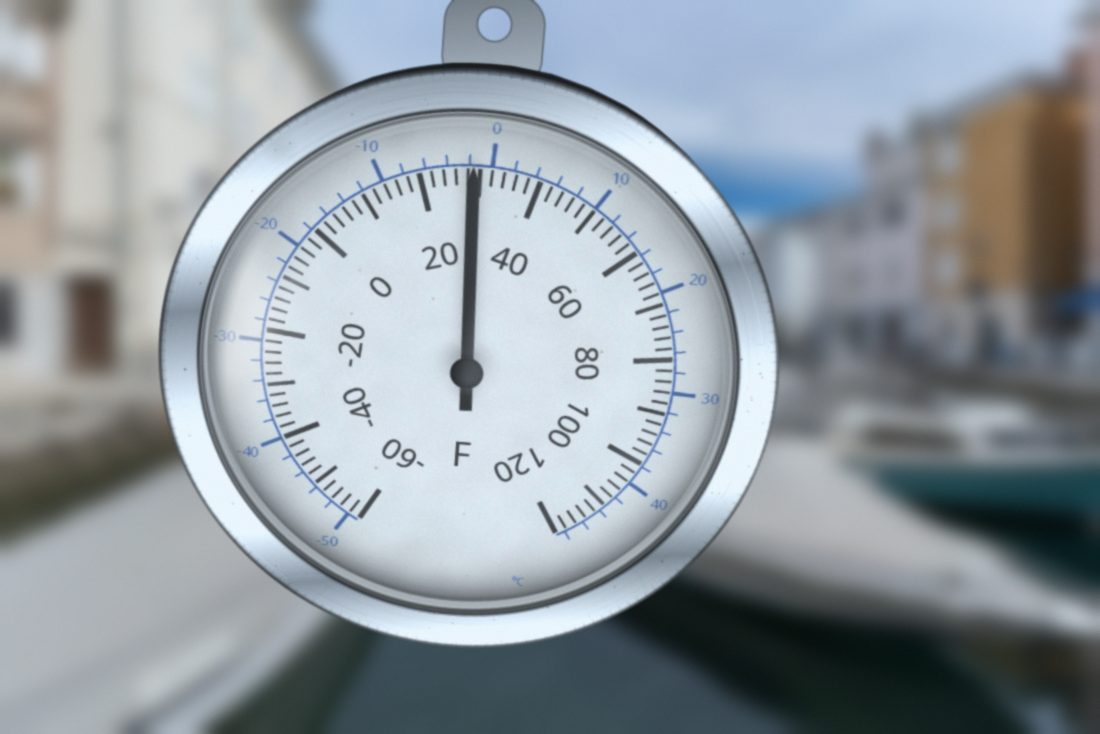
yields 29 °F
